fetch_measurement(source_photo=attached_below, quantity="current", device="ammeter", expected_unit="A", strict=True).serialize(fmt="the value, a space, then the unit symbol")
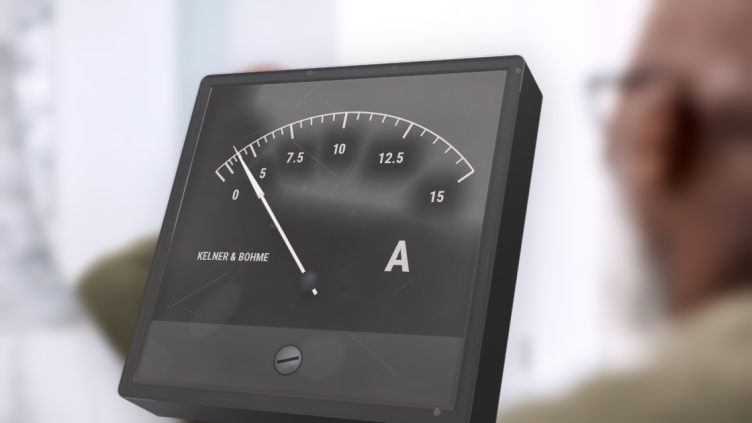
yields 4 A
